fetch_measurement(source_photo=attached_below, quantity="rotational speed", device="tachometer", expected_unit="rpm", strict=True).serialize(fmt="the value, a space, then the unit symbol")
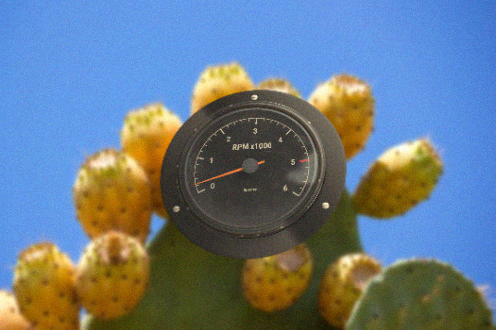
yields 200 rpm
